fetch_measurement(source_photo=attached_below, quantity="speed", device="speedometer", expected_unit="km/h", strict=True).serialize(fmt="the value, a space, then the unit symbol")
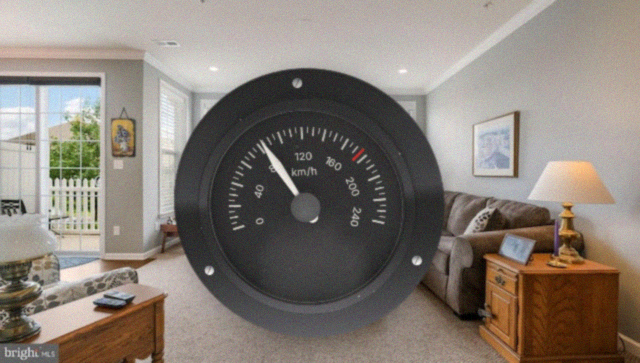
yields 85 km/h
